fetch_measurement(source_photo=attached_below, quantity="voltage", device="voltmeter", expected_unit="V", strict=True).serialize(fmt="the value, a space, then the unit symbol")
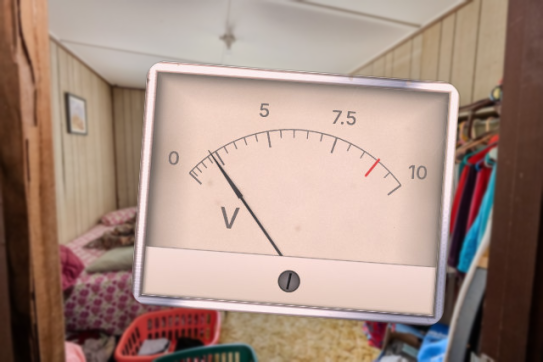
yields 2.25 V
